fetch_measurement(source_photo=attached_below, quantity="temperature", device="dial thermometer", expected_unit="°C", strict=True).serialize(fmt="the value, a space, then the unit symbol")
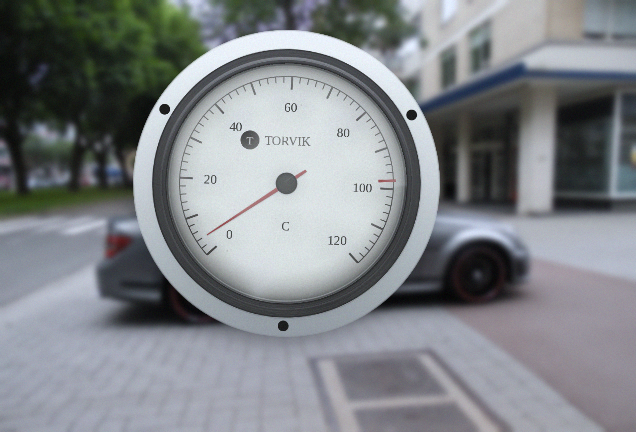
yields 4 °C
